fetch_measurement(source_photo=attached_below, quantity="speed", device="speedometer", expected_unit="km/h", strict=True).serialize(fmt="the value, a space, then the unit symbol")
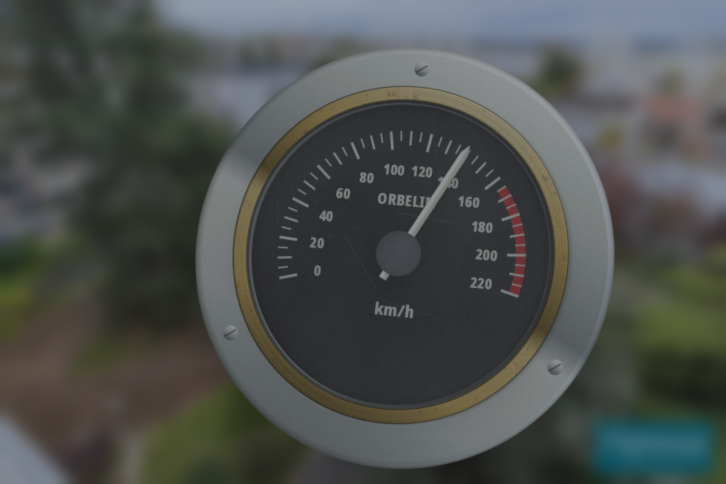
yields 140 km/h
